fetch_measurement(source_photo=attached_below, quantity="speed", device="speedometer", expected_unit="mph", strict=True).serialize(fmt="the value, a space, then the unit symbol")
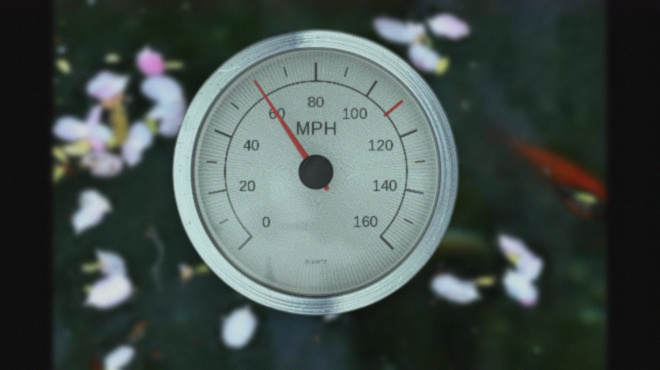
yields 60 mph
